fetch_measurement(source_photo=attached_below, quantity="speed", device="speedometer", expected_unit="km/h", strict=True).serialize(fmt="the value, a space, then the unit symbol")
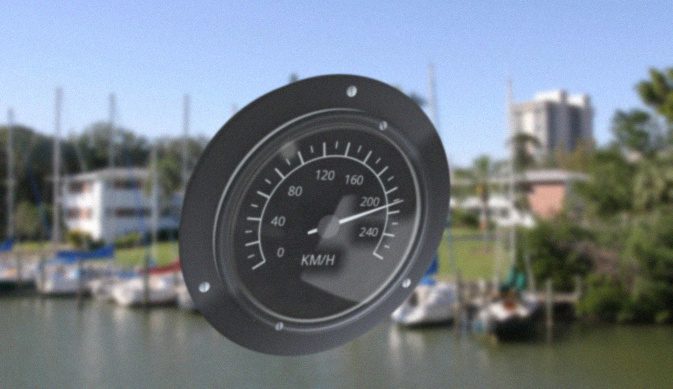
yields 210 km/h
